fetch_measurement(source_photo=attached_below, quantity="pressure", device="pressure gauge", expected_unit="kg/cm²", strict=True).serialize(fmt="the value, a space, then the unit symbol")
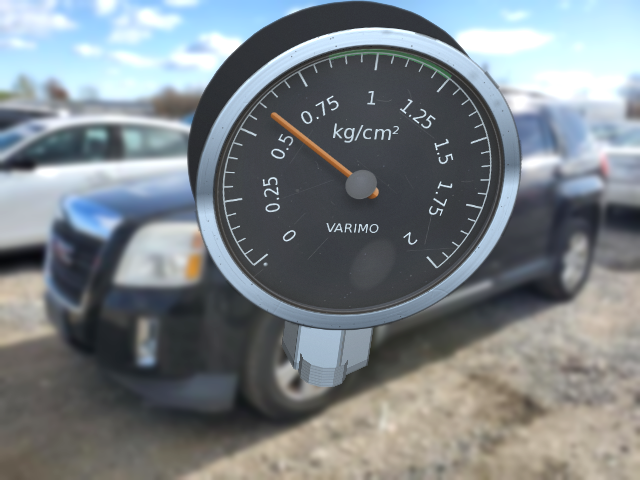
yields 0.6 kg/cm²
